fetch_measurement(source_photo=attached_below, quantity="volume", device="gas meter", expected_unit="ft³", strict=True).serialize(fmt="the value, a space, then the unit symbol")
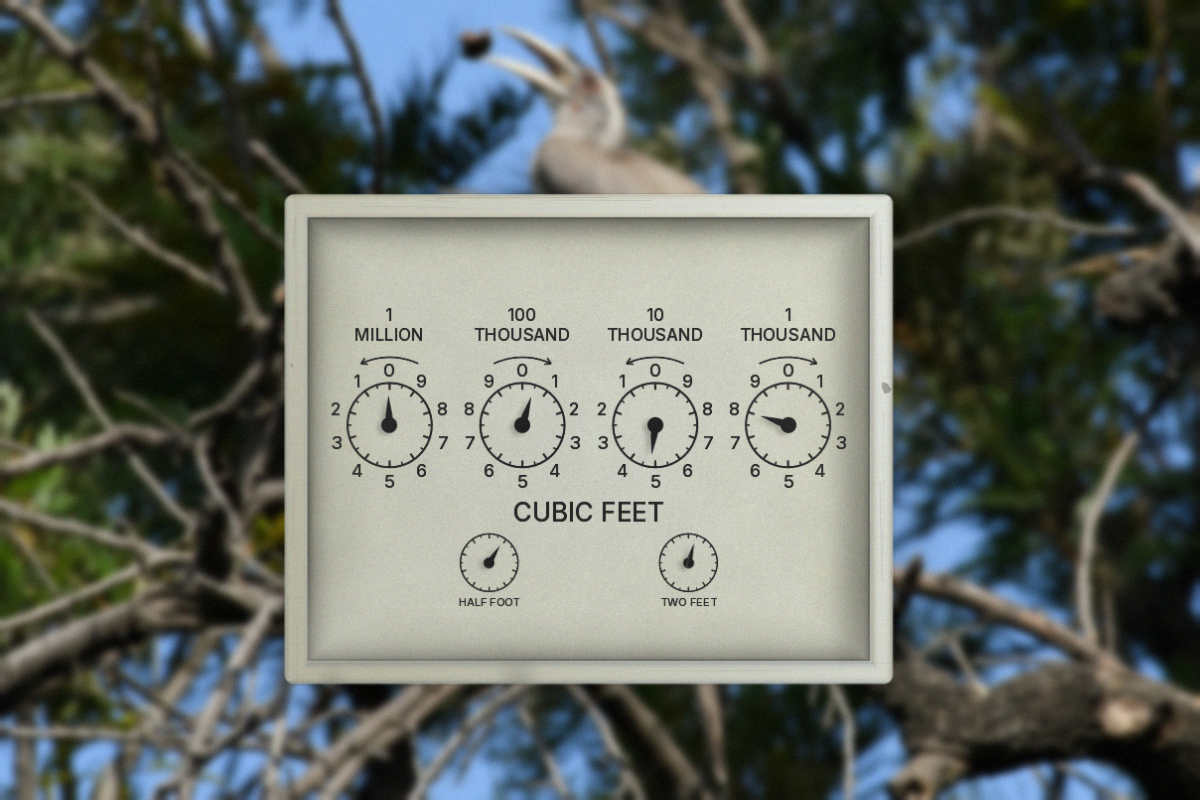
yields 4800 ft³
